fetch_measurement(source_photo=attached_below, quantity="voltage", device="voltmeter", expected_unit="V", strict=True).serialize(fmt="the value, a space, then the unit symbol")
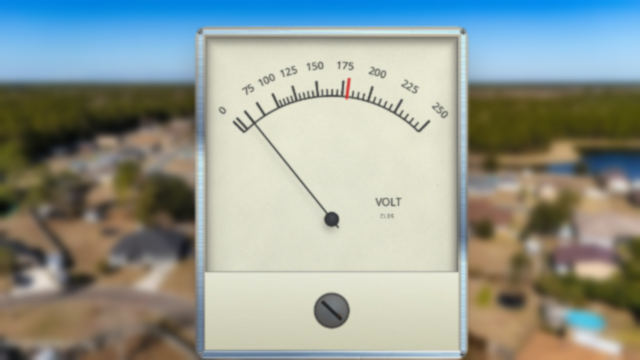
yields 50 V
